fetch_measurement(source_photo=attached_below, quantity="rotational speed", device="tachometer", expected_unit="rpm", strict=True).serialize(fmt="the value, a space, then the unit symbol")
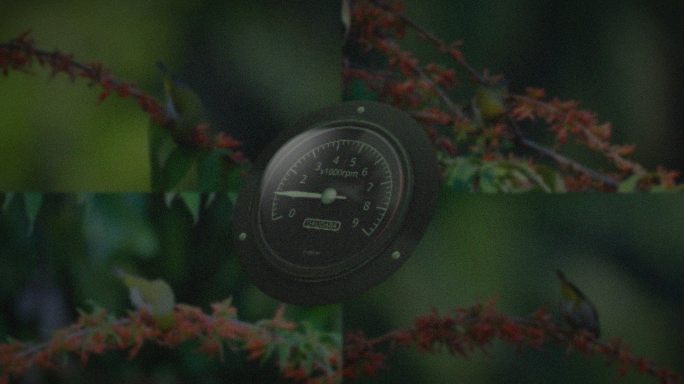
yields 1000 rpm
